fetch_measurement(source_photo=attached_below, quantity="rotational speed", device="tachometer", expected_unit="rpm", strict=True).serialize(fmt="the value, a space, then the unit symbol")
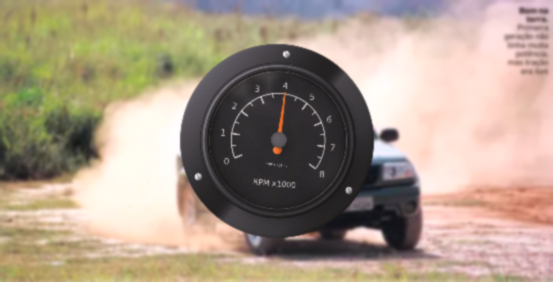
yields 4000 rpm
